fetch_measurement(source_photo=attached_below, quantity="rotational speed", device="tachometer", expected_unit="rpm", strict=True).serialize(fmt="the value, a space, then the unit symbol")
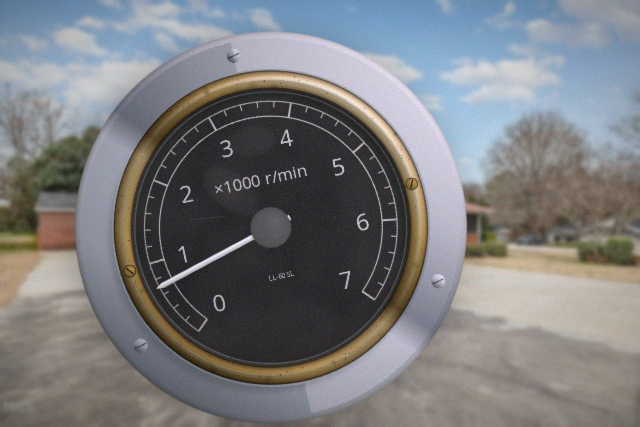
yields 700 rpm
